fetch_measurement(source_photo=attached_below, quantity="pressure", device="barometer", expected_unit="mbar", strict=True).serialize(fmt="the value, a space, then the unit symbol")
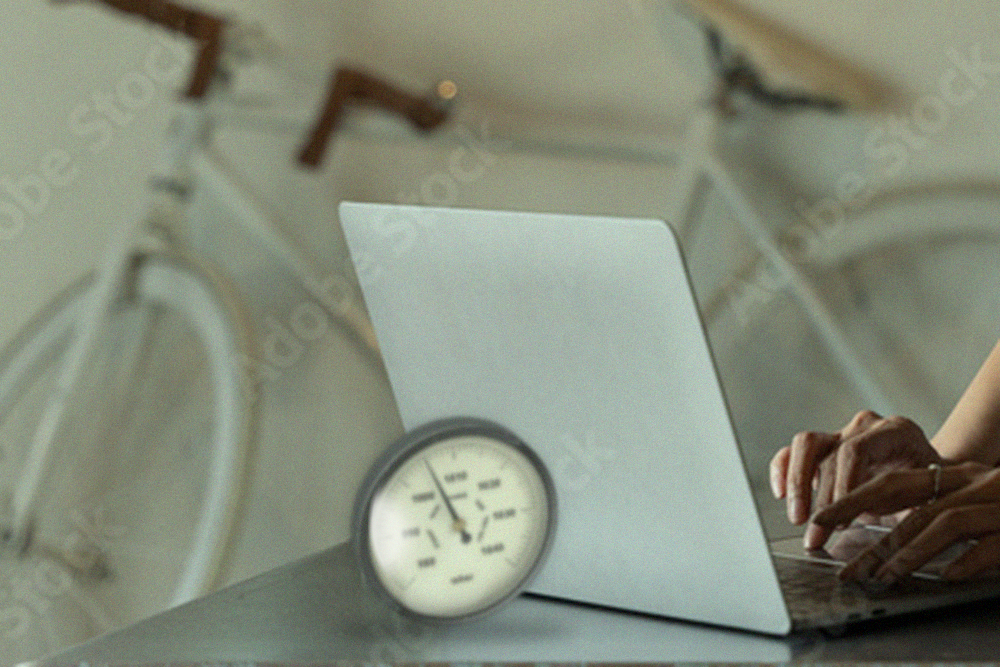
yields 1005 mbar
